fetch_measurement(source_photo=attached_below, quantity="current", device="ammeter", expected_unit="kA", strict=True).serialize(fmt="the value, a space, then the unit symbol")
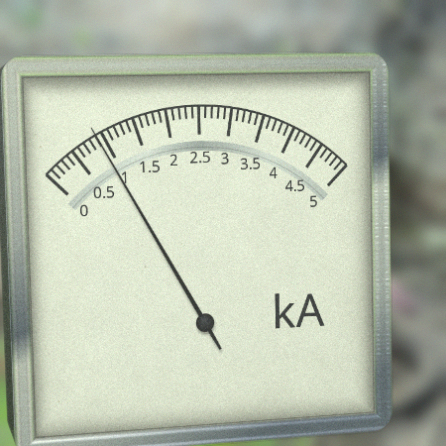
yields 0.9 kA
